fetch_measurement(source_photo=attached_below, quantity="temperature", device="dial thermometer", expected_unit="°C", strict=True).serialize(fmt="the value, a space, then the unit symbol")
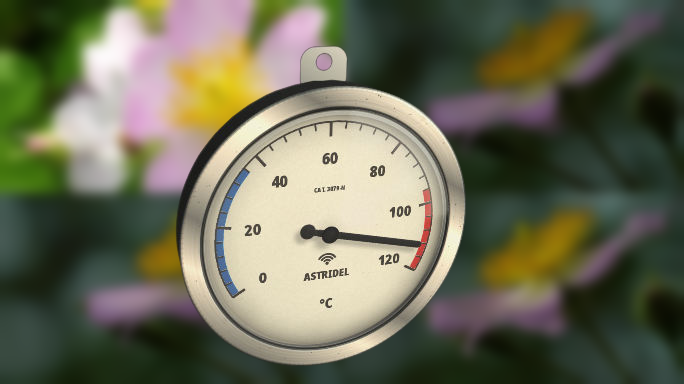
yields 112 °C
